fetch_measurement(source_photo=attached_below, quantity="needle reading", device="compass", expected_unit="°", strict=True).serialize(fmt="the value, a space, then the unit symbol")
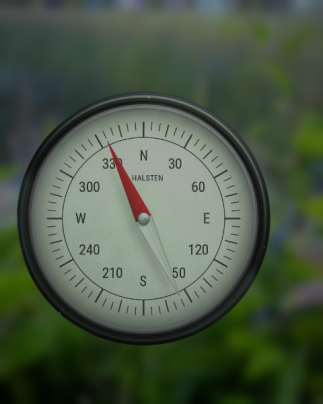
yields 335 °
